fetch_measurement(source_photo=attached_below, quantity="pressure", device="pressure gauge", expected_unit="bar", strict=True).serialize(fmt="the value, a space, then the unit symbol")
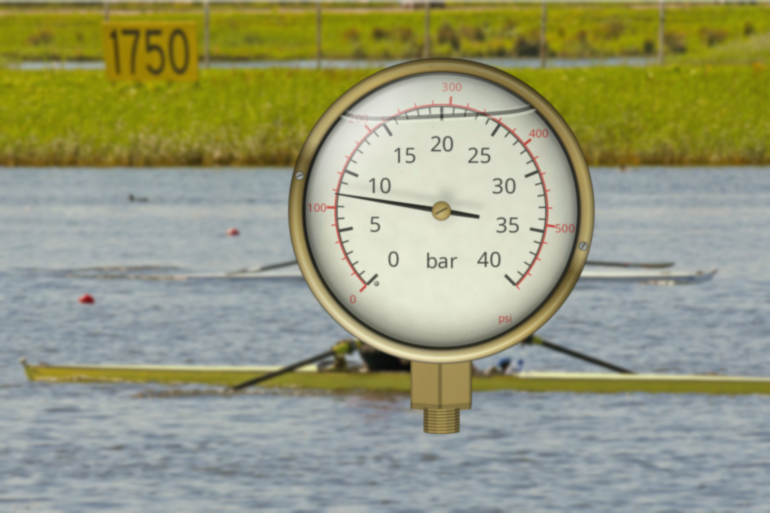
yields 8 bar
